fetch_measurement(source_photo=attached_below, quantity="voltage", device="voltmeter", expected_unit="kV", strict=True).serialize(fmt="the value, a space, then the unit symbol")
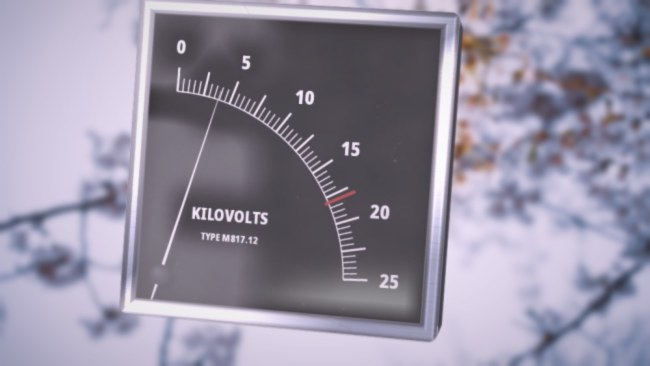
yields 4 kV
